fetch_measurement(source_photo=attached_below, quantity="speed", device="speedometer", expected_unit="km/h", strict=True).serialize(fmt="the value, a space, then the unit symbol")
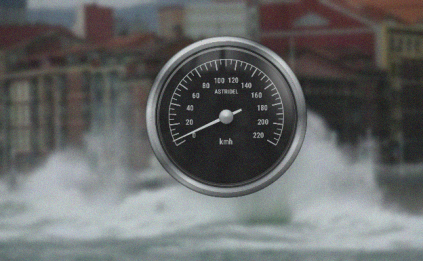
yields 5 km/h
